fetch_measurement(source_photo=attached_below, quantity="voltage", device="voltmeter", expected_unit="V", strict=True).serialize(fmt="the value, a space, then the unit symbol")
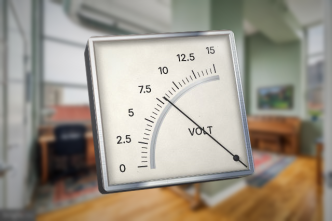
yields 8 V
